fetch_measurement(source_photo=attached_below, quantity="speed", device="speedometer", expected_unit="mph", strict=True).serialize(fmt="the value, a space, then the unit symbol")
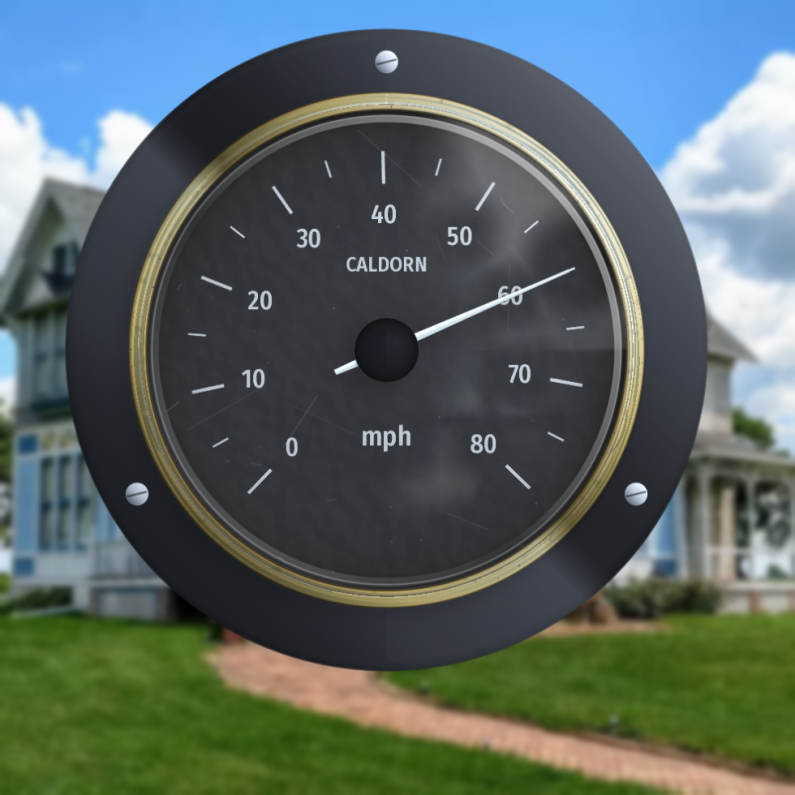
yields 60 mph
